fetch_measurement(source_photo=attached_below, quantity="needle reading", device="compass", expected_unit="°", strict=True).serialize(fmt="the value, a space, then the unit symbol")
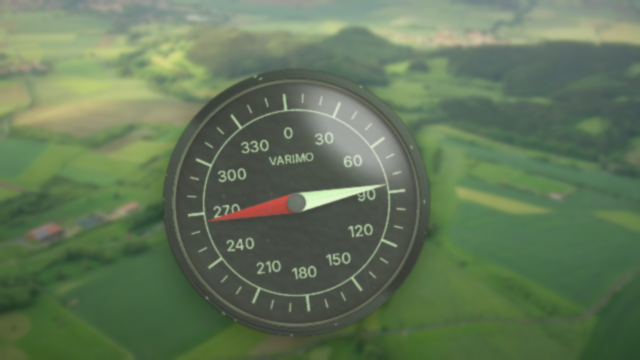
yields 265 °
